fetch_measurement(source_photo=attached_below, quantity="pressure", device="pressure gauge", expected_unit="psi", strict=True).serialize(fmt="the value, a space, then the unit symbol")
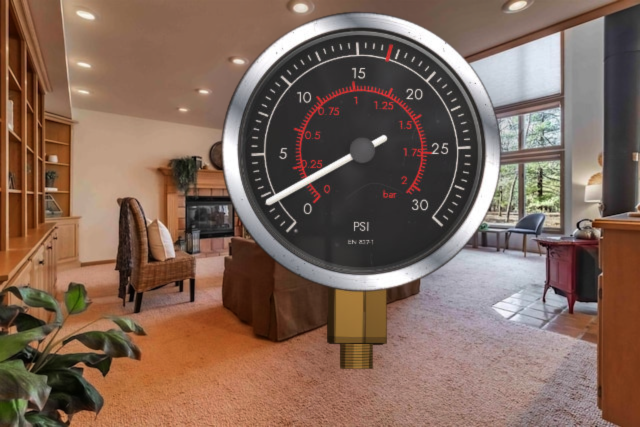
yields 2 psi
